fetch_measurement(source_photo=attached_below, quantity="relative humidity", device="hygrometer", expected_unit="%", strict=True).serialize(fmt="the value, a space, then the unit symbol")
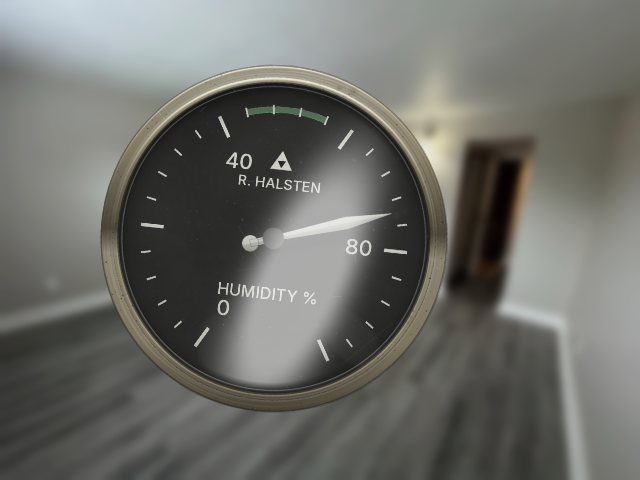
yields 74 %
